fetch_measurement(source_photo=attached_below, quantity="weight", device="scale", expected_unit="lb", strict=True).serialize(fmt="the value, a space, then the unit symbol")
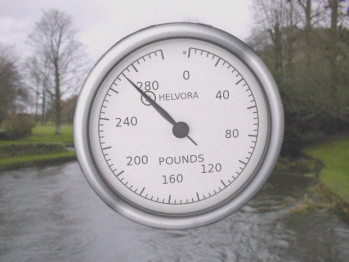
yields 272 lb
